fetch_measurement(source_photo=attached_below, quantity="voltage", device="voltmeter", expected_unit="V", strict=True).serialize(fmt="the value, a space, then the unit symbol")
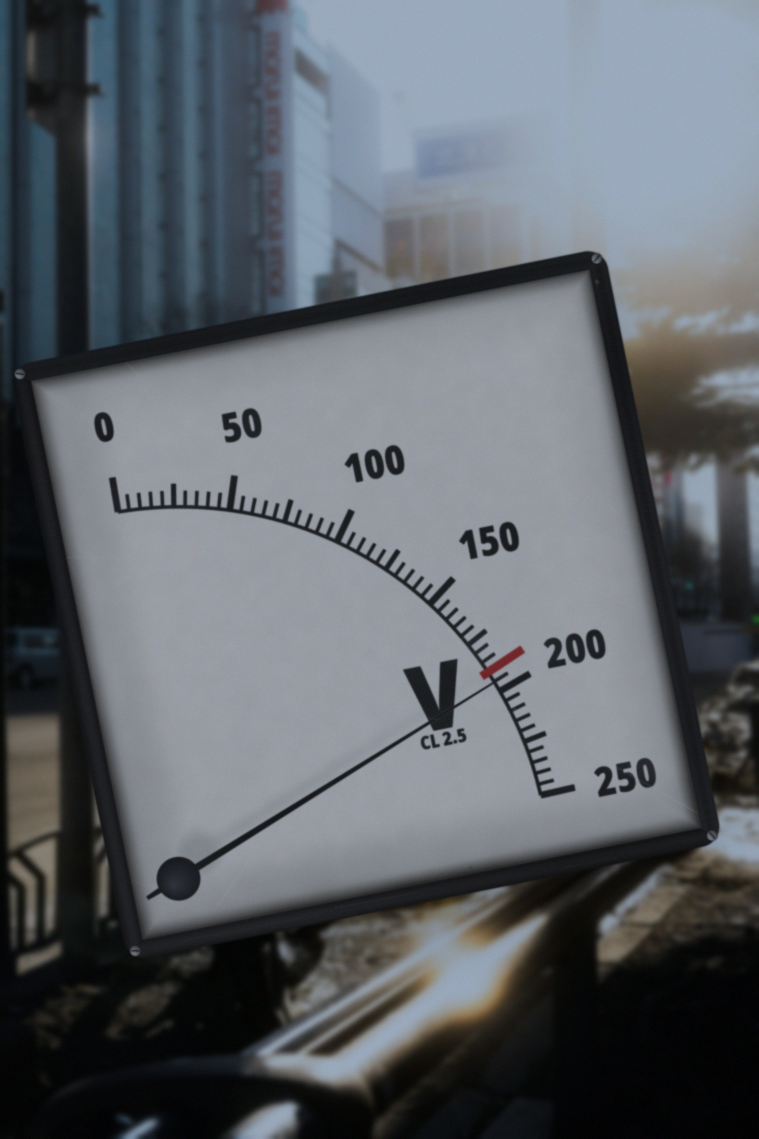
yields 195 V
